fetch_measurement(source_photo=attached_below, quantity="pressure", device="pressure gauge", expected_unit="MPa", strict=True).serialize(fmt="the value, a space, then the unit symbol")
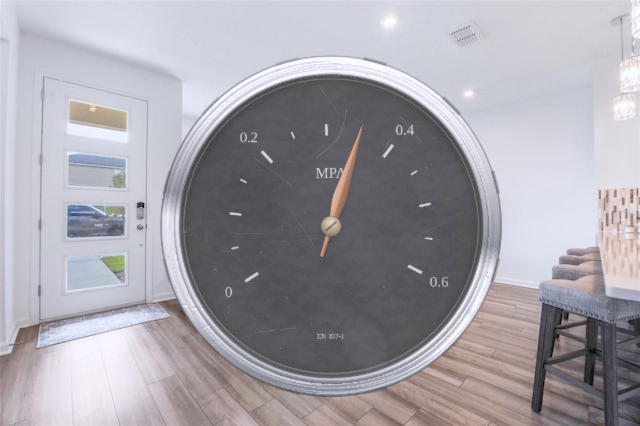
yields 0.35 MPa
